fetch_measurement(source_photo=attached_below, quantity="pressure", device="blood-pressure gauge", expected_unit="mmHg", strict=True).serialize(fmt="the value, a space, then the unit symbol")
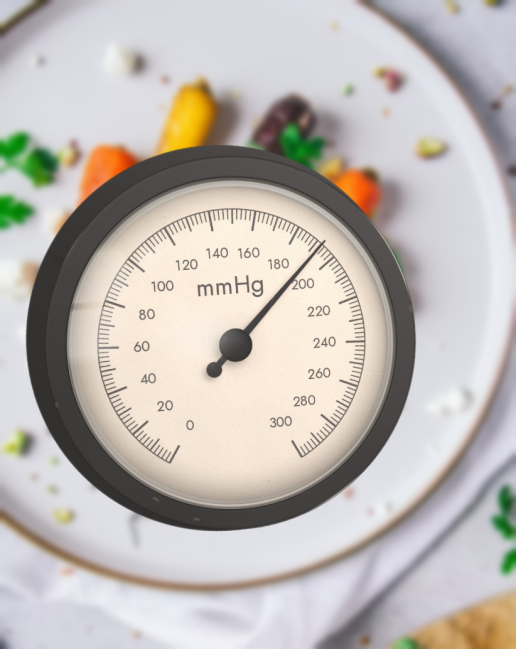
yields 192 mmHg
